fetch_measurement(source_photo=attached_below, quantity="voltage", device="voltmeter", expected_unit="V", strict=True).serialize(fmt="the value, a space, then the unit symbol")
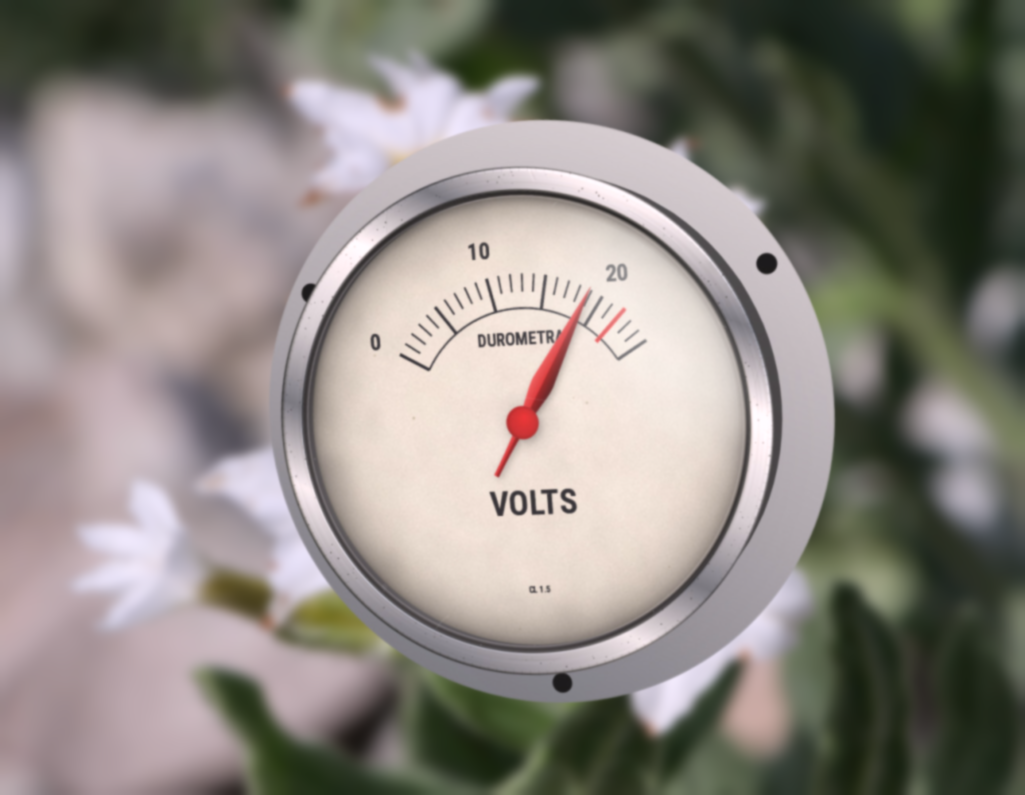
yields 19 V
